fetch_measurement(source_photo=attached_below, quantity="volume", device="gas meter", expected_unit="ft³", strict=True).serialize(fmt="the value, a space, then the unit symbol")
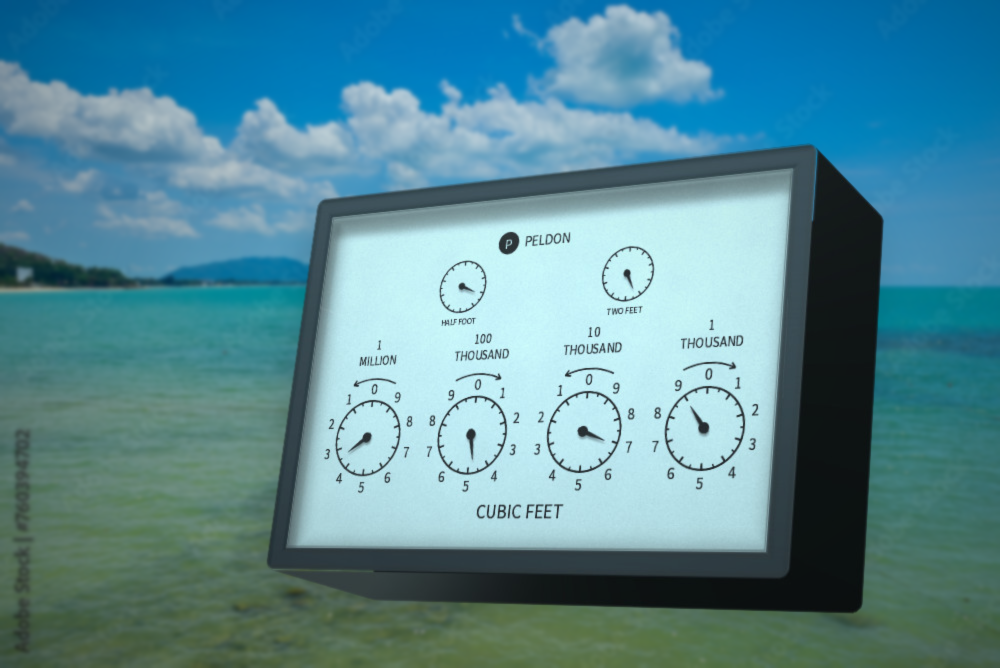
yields 346900 ft³
